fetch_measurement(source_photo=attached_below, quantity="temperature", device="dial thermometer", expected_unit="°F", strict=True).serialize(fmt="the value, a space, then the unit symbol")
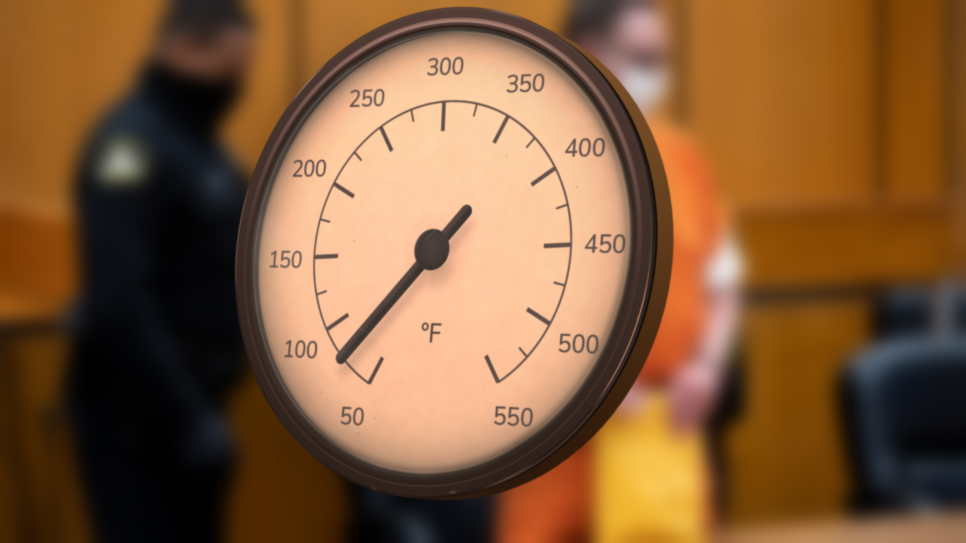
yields 75 °F
